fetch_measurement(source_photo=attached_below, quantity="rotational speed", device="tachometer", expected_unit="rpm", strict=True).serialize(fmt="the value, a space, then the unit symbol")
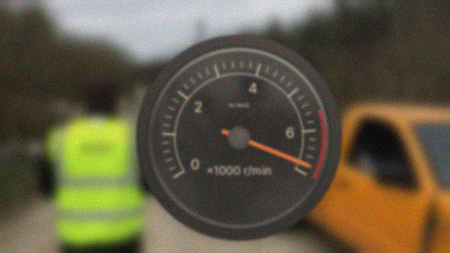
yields 6800 rpm
